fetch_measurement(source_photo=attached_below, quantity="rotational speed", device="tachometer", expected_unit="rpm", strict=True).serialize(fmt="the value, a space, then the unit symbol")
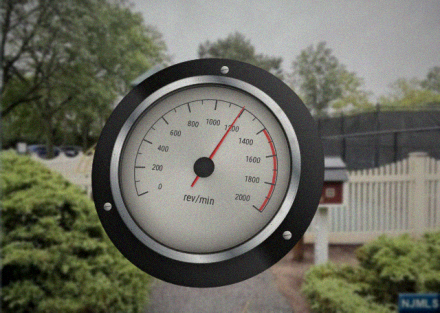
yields 1200 rpm
